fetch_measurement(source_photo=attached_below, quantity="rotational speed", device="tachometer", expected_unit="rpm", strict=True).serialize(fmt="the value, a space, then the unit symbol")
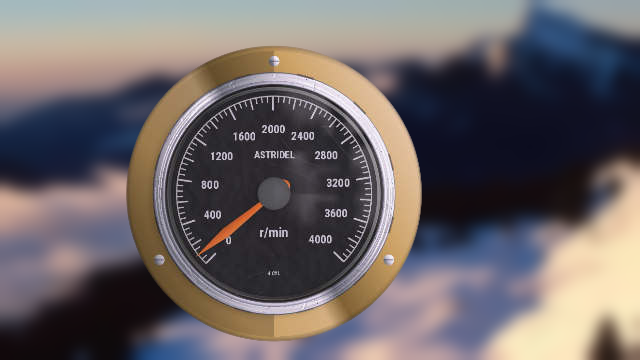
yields 100 rpm
